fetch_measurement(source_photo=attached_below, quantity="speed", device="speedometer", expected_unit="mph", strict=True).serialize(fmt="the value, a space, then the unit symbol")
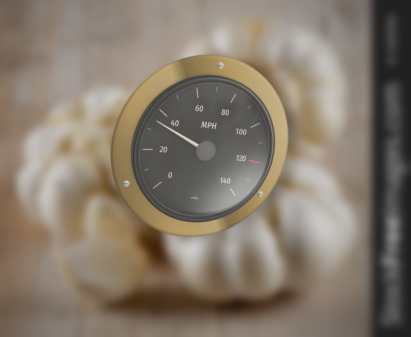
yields 35 mph
